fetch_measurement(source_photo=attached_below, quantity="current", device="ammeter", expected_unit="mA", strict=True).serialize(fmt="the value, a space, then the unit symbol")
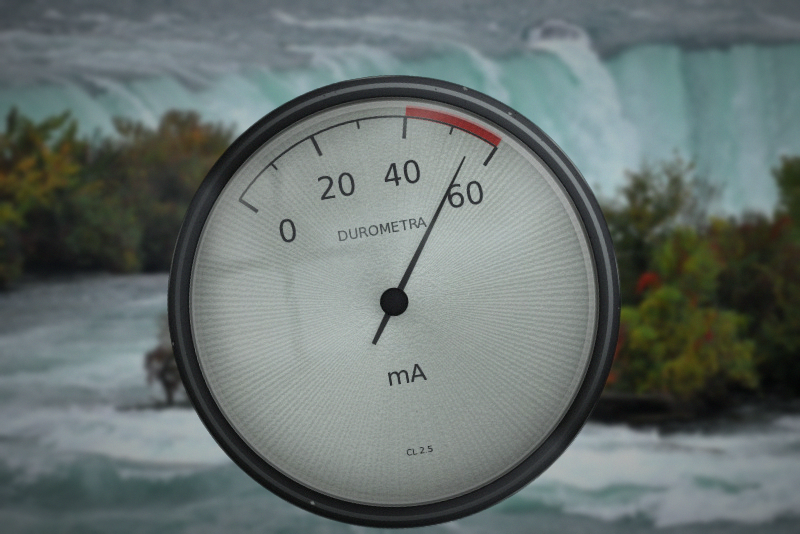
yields 55 mA
